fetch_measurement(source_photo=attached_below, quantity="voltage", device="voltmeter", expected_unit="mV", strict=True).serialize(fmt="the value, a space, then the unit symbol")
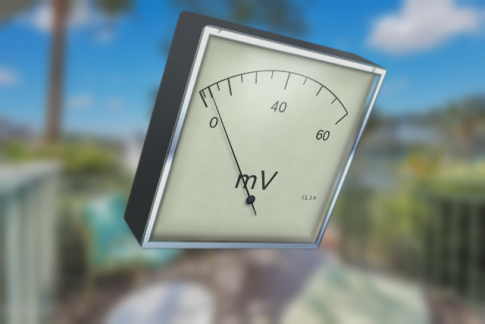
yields 10 mV
